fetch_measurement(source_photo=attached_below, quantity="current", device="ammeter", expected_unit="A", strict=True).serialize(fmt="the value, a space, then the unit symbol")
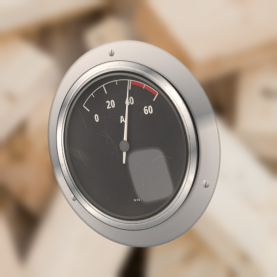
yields 40 A
